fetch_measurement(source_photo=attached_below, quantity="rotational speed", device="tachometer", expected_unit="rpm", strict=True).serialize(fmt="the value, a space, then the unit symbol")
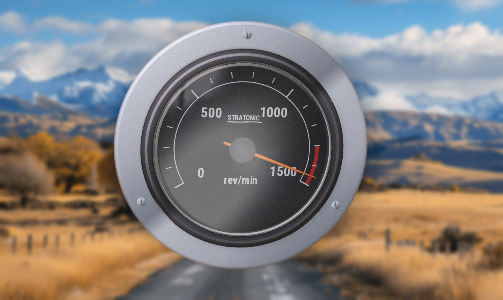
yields 1450 rpm
